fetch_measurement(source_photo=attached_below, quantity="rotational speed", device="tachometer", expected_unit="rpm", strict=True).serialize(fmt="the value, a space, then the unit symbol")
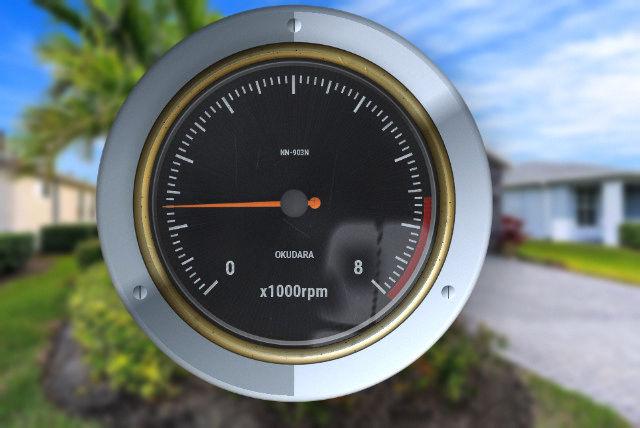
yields 1300 rpm
